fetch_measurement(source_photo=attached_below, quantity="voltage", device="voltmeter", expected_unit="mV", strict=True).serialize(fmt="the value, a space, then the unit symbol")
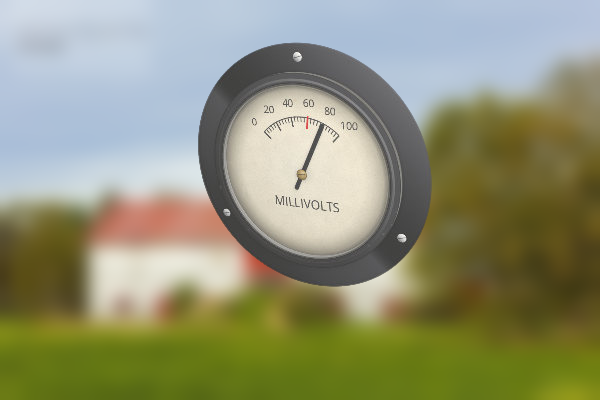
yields 80 mV
